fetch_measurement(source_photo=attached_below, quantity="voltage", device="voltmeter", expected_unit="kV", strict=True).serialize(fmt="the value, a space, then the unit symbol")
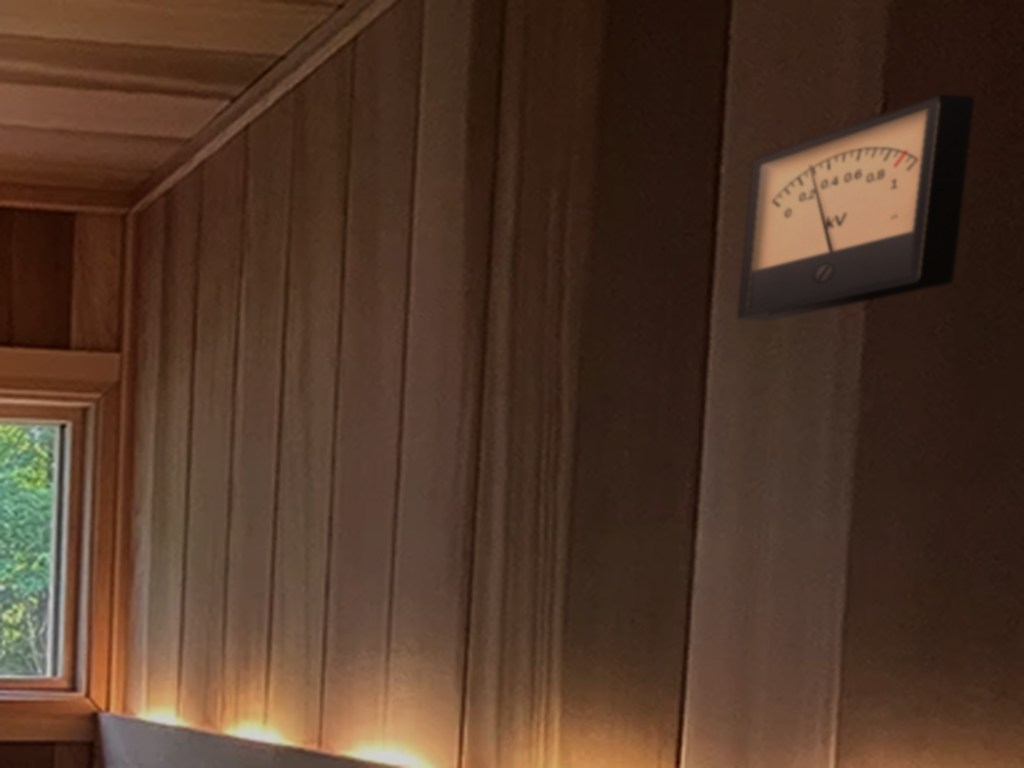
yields 0.3 kV
